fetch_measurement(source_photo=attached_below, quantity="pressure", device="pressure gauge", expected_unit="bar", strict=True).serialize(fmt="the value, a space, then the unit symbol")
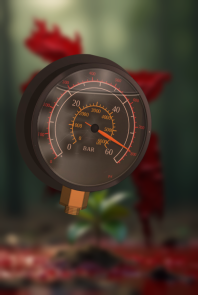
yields 55 bar
